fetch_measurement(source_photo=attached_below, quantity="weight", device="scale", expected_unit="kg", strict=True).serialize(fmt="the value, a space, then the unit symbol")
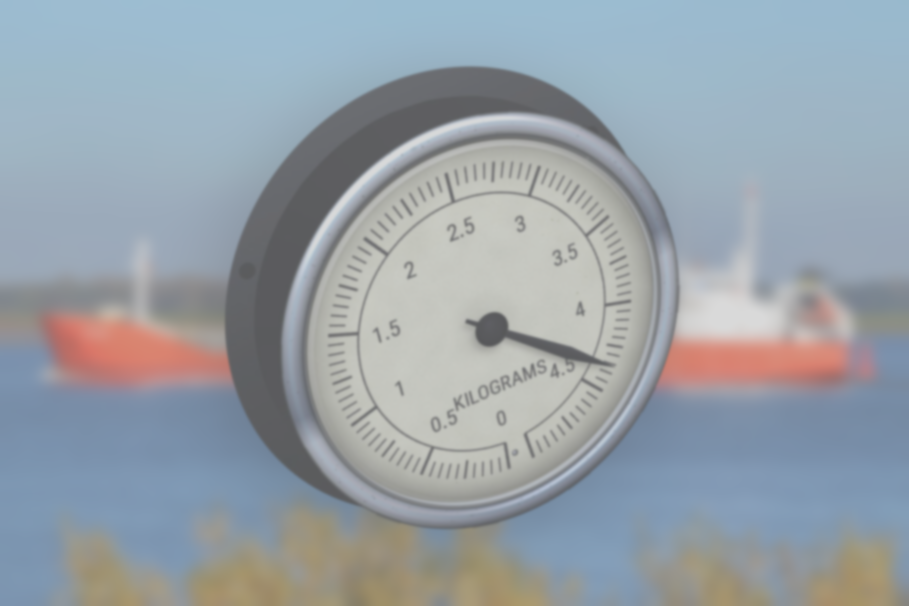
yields 4.35 kg
